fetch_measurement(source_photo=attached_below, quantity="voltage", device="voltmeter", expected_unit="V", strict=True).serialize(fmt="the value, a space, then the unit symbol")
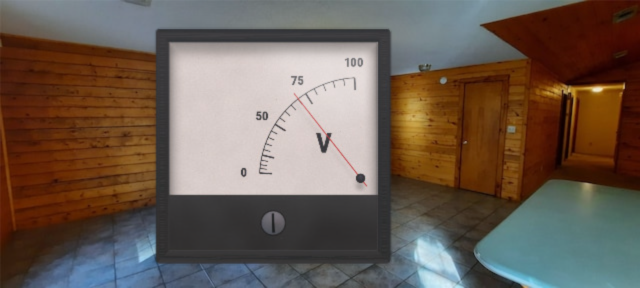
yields 70 V
